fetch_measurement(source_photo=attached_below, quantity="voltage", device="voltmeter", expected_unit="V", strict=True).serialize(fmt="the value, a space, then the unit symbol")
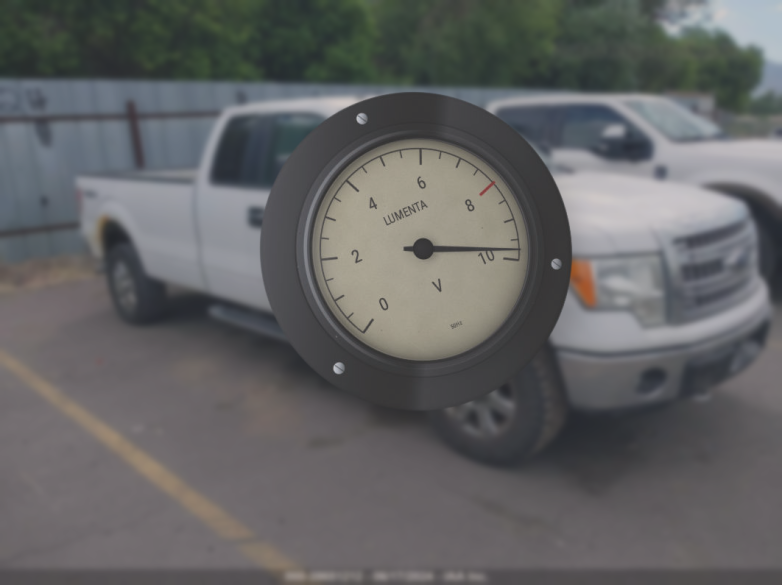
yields 9.75 V
